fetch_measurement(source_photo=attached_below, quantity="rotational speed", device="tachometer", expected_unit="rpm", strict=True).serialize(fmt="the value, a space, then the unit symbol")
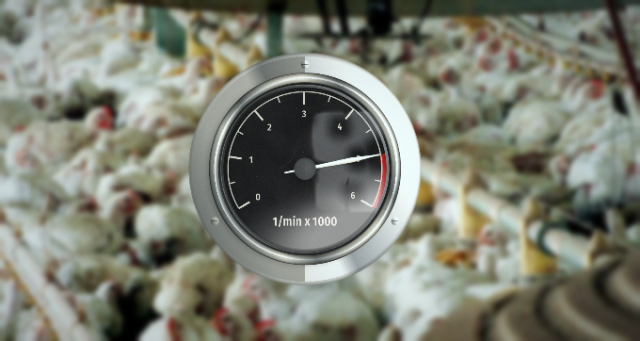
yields 5000 rpm
